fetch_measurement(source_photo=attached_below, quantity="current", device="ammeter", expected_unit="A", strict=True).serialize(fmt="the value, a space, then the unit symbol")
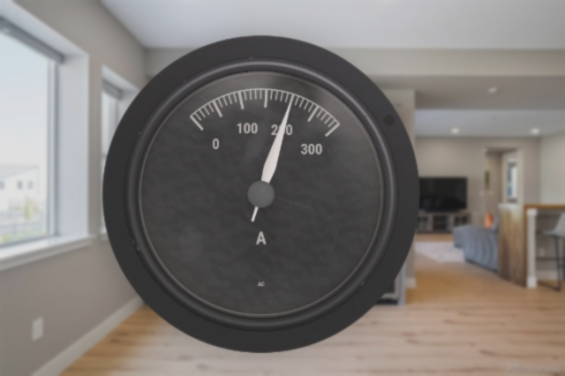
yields 200 A
